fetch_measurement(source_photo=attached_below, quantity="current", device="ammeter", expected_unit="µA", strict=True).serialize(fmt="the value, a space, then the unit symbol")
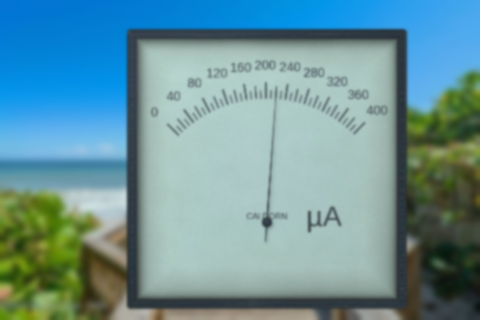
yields 220 µA
